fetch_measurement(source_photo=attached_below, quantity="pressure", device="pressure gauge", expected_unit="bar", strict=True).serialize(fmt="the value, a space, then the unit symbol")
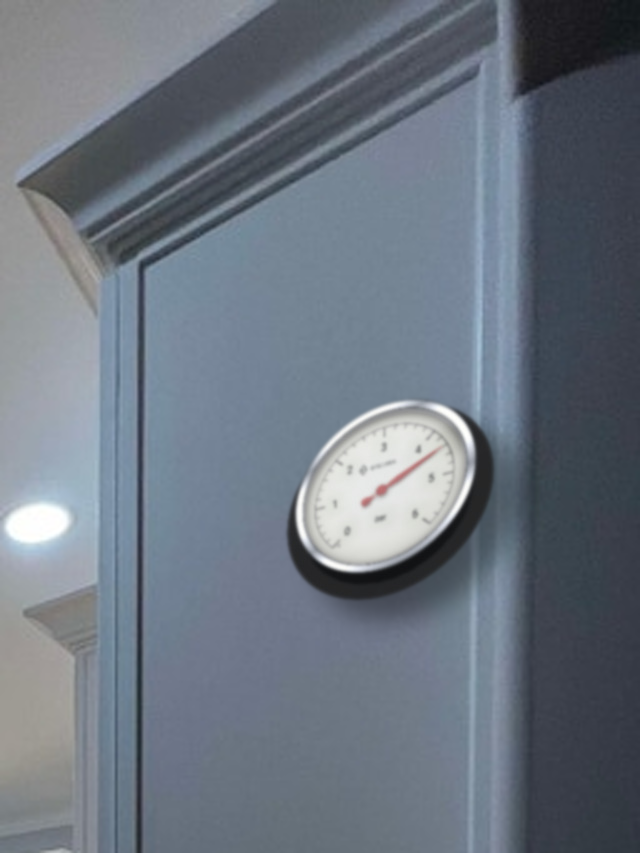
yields 4.4 bar
